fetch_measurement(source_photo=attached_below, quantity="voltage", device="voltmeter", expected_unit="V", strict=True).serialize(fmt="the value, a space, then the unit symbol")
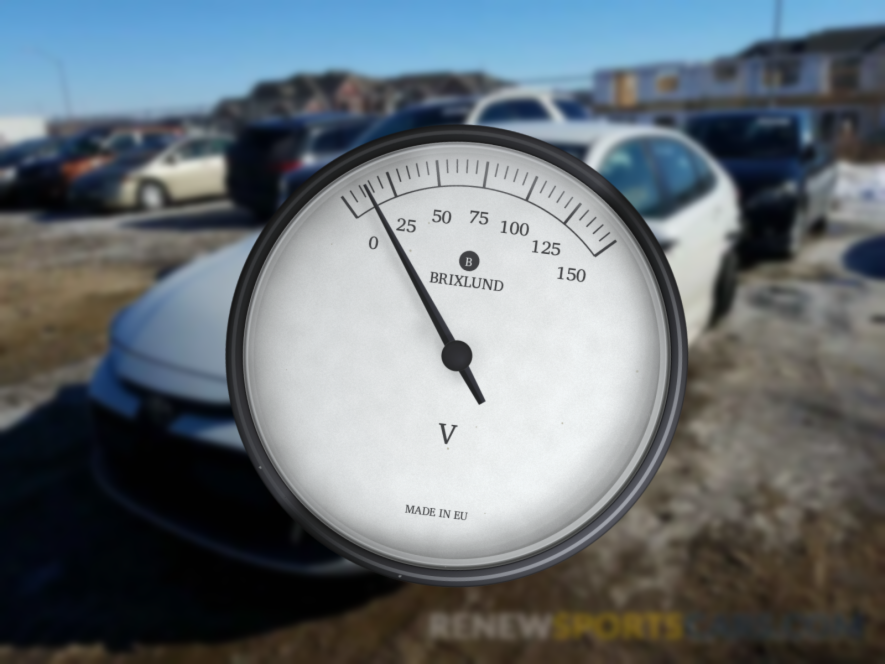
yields 12.5 V
